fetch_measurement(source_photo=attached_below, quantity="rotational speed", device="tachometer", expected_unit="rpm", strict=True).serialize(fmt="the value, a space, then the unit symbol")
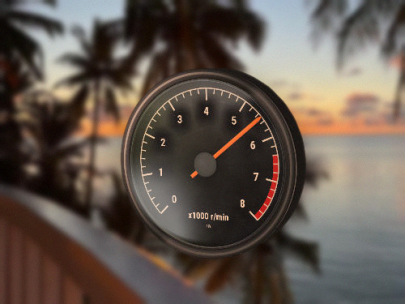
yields 5500 rpm
